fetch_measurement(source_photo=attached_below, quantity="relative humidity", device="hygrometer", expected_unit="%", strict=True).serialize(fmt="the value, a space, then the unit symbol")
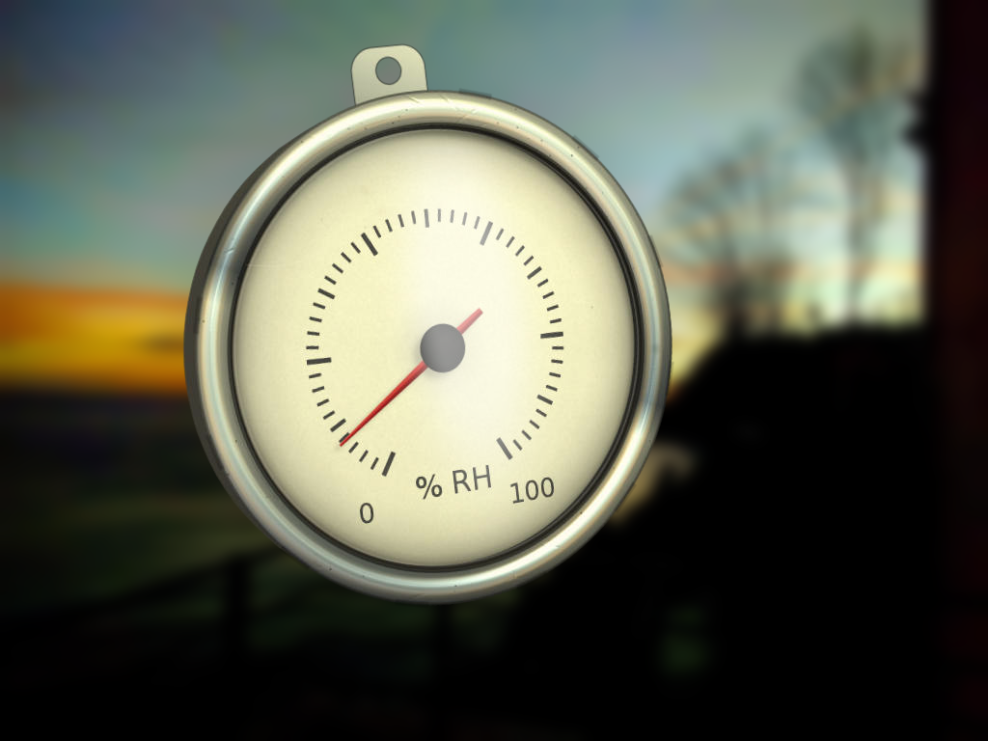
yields 8 %
